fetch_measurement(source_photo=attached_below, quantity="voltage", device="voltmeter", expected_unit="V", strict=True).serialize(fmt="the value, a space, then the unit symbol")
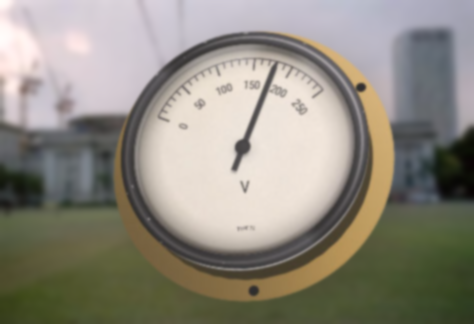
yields 180 V
